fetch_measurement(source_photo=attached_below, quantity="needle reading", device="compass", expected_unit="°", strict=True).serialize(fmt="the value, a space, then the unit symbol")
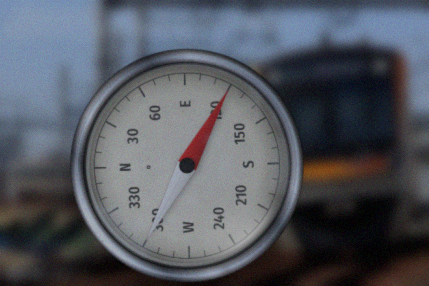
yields 120 °
